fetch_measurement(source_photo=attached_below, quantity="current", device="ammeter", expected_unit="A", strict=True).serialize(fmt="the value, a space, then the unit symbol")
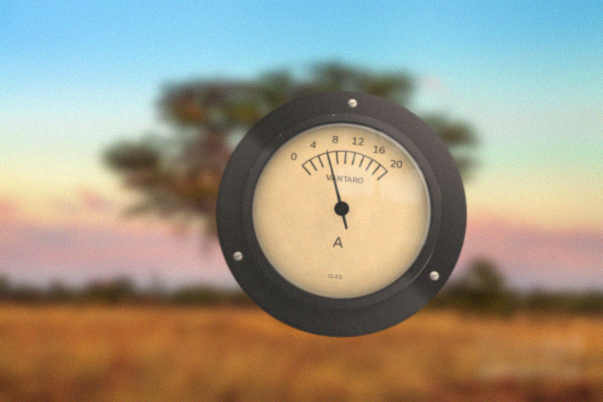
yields 6 A
